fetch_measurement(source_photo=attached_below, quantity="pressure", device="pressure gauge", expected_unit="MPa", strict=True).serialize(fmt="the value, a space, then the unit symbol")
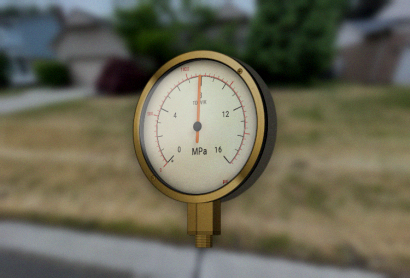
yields 8 MPa
